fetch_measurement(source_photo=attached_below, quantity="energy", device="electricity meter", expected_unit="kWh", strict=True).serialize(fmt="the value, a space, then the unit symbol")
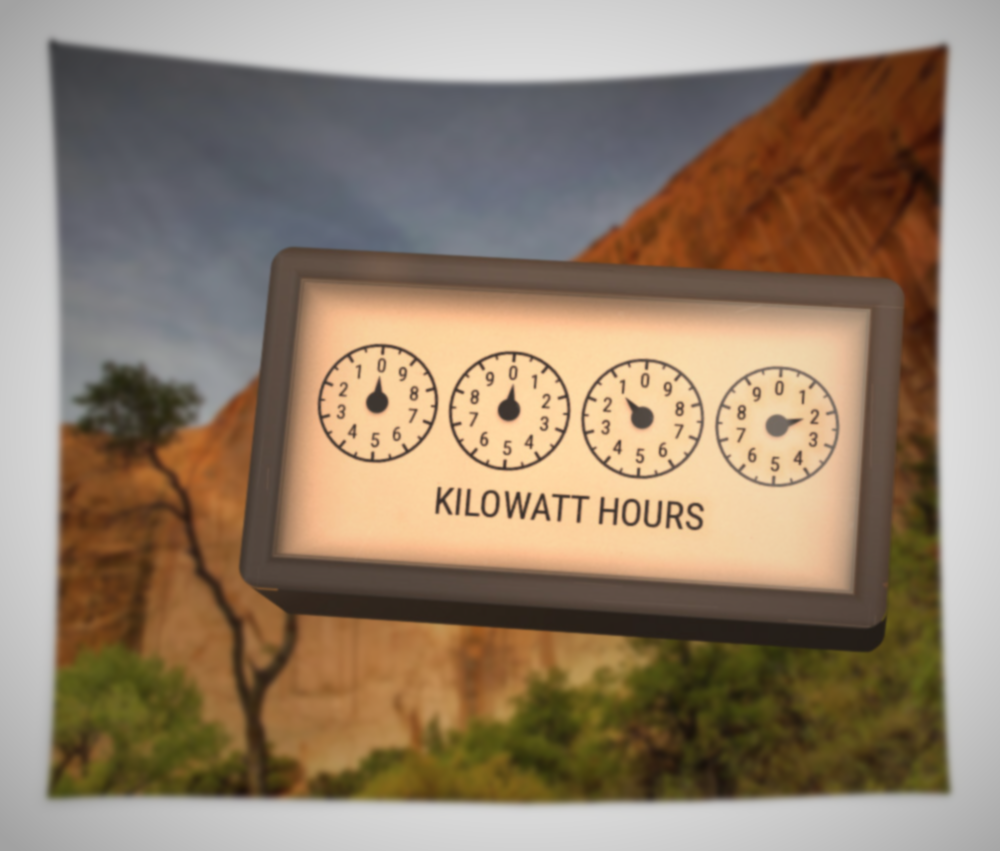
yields 12 kWh
